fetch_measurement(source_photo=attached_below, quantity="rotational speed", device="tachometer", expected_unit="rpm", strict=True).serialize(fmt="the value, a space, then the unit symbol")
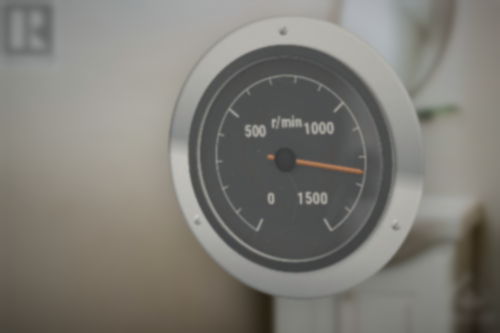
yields 1250 rpm
